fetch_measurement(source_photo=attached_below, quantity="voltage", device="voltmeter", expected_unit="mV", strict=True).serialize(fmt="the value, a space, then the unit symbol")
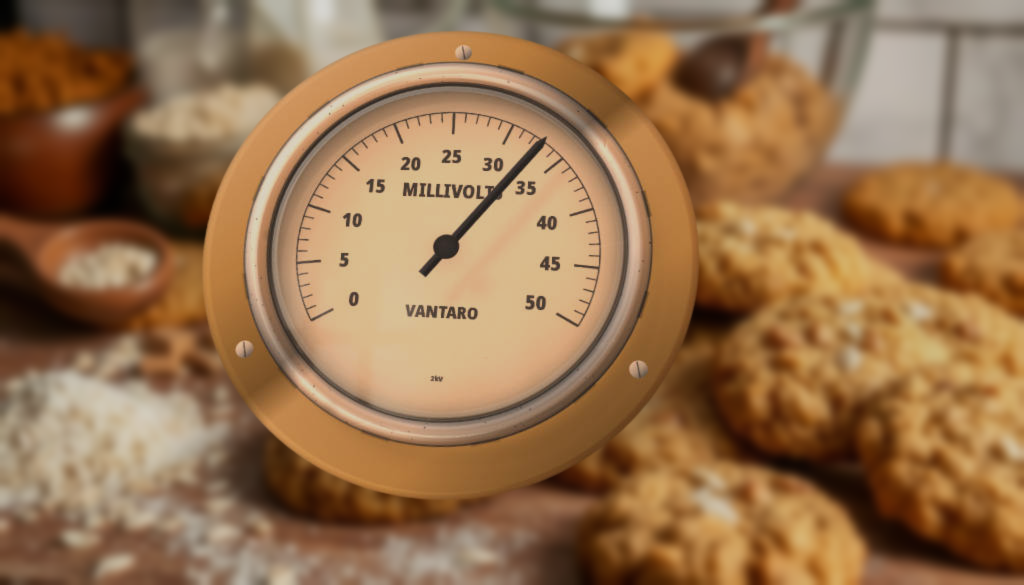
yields 33 mV
